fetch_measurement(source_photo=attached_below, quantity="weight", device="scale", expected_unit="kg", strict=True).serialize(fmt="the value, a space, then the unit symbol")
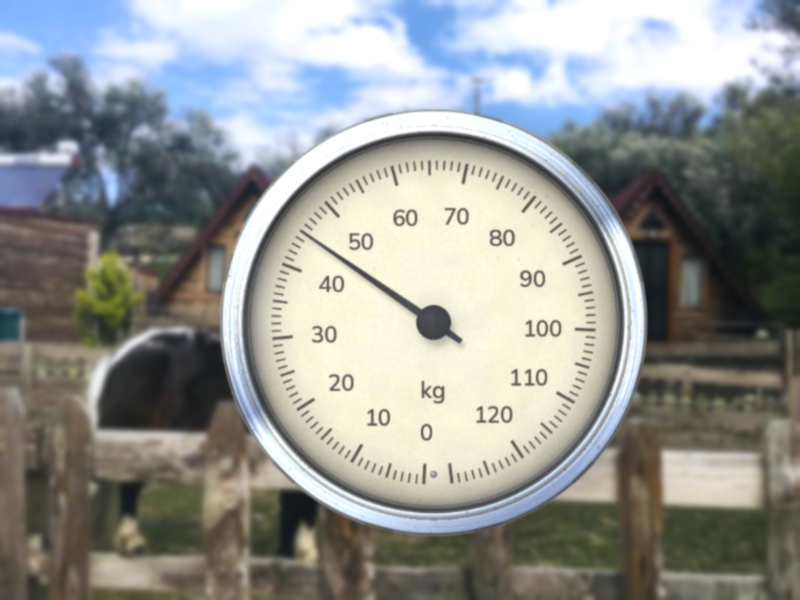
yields 45 kg
